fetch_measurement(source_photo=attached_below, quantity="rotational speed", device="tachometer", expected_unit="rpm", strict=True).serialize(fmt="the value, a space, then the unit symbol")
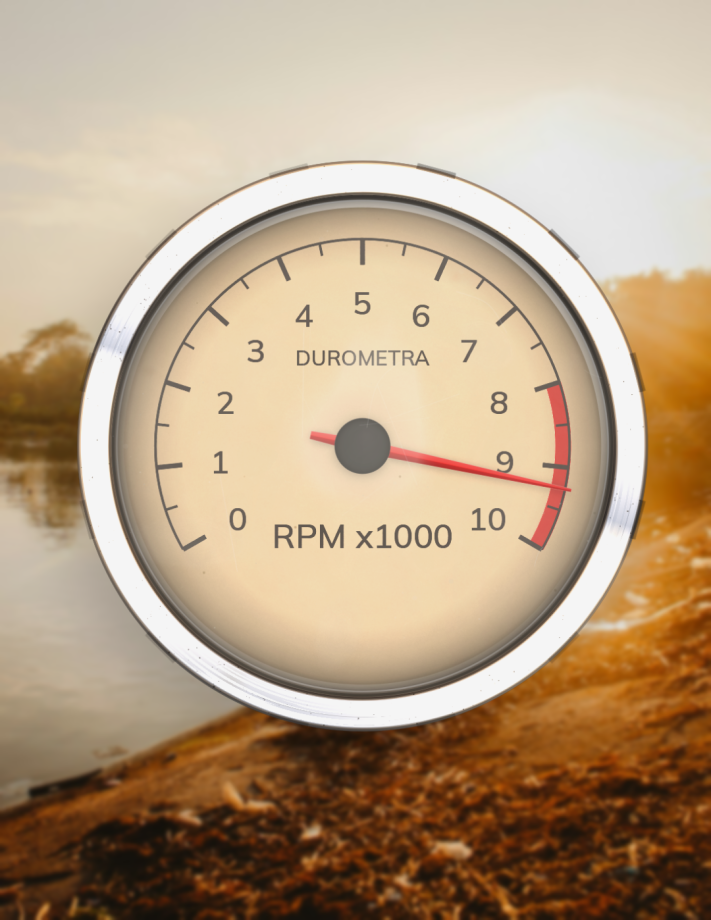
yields 9250 rpm
